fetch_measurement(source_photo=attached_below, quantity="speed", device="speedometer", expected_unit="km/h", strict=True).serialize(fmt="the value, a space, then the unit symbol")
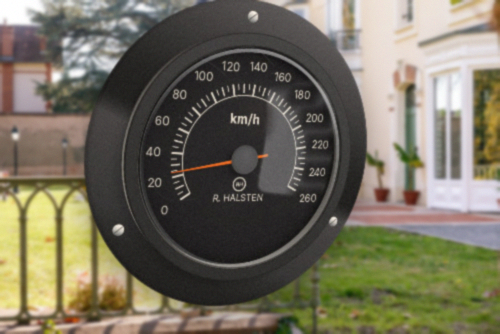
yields 25 km/h
